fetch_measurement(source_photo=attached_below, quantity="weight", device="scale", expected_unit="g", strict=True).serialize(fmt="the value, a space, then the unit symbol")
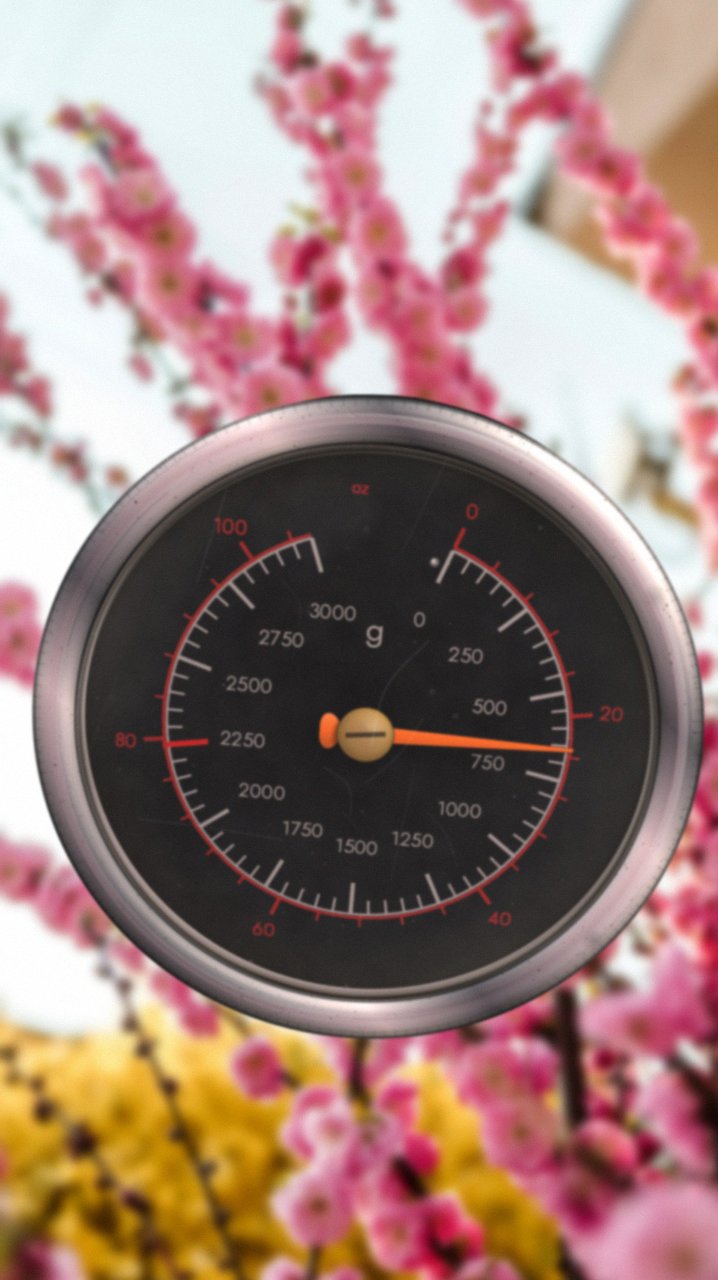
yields 650 g
